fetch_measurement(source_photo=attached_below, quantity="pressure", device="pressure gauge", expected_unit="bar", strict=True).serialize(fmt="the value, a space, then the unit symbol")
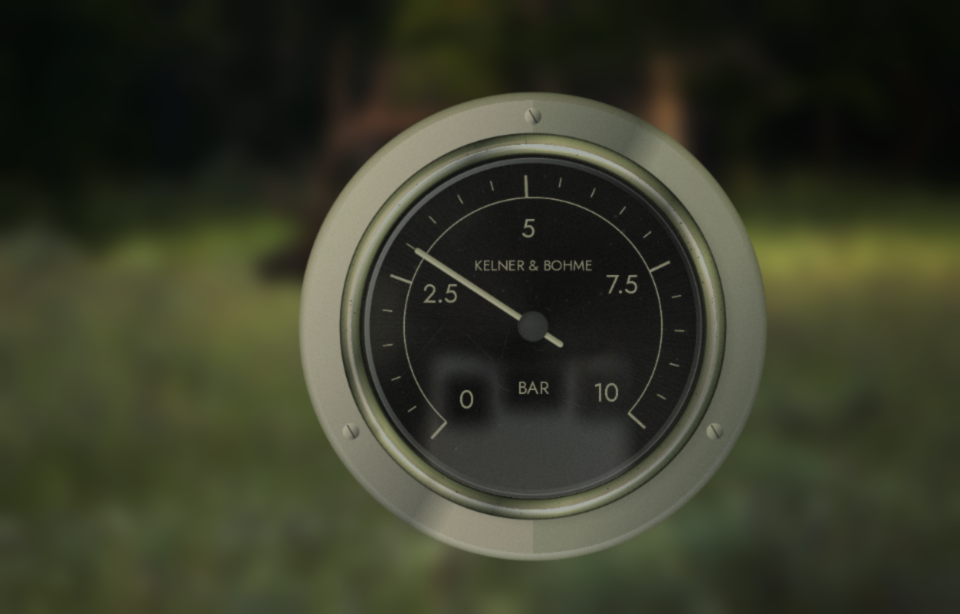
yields 3 bar
